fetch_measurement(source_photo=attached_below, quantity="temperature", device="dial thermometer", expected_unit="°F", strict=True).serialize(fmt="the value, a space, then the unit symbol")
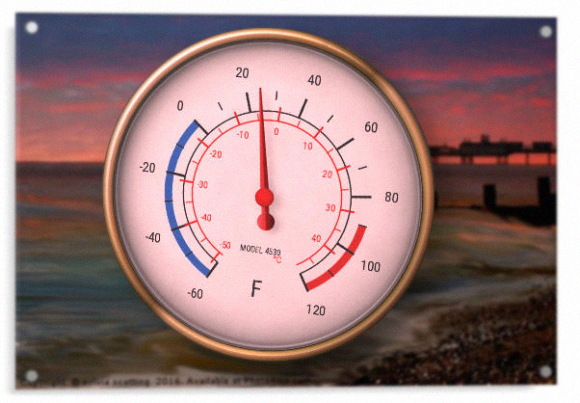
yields 25 °F
